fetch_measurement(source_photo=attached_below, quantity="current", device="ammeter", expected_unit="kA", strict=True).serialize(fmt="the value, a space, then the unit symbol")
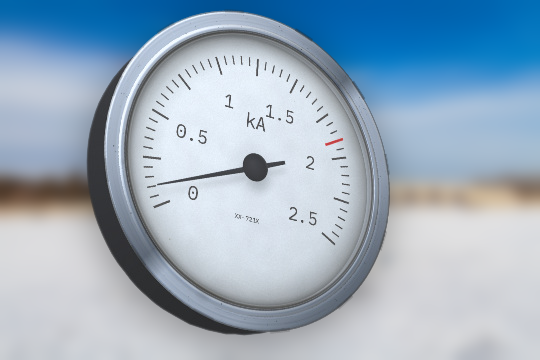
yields 0.1 kA
